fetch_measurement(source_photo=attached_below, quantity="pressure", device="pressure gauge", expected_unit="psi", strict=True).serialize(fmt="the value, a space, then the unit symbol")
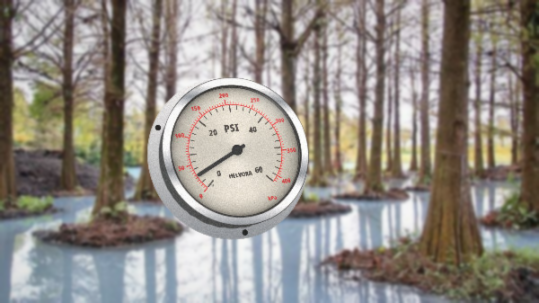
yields 4 psi
